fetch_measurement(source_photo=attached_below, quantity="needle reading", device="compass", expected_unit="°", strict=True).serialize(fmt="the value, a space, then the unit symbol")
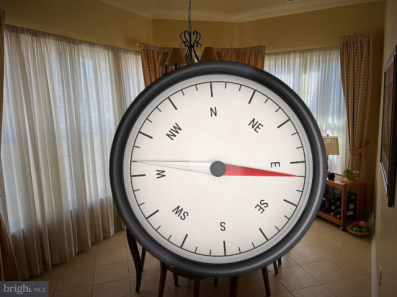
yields 100 °
